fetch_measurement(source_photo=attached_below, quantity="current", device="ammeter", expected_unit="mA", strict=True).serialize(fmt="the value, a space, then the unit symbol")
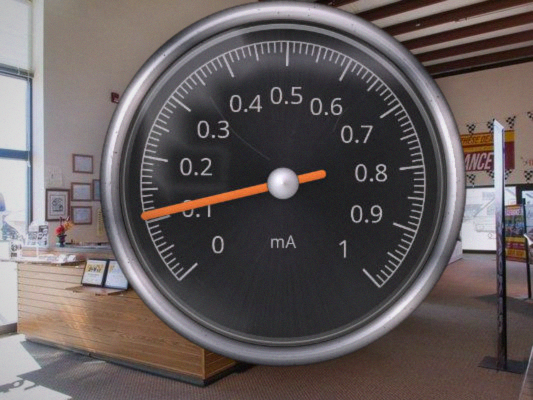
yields 0.11 mA
